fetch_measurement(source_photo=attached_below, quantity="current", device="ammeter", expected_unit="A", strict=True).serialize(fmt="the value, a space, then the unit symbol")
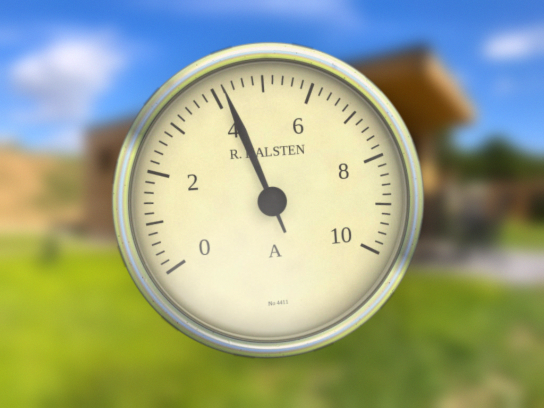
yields 4.2 A
